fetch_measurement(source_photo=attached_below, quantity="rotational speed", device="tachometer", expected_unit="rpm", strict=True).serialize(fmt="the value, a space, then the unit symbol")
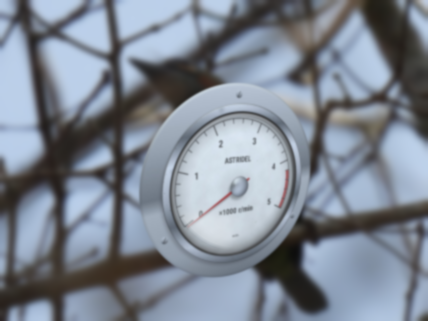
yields 0 rpm
